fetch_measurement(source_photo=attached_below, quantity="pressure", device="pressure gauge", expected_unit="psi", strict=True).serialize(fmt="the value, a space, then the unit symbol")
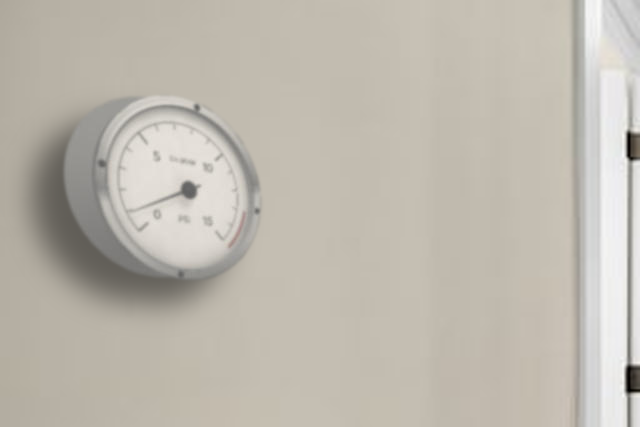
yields 1 psi
